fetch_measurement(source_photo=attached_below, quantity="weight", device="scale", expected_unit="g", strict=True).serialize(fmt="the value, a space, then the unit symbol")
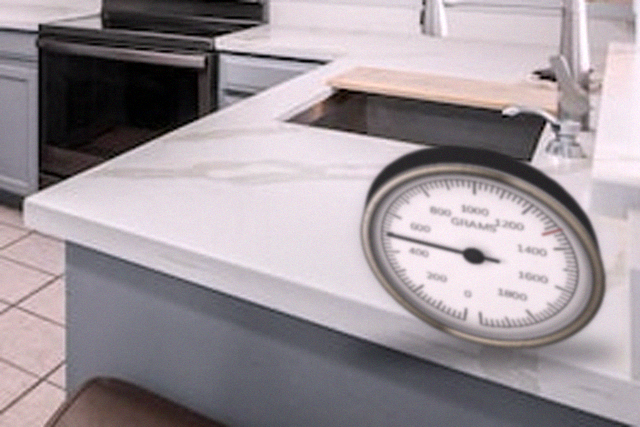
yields 500 g
